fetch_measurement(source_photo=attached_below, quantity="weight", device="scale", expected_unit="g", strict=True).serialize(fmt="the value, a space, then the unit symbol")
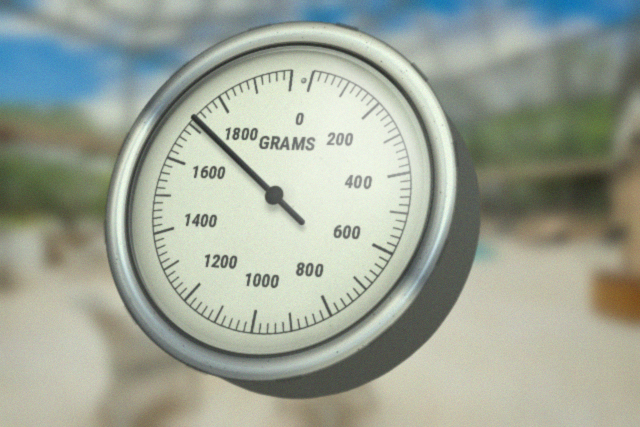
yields 1720 g
